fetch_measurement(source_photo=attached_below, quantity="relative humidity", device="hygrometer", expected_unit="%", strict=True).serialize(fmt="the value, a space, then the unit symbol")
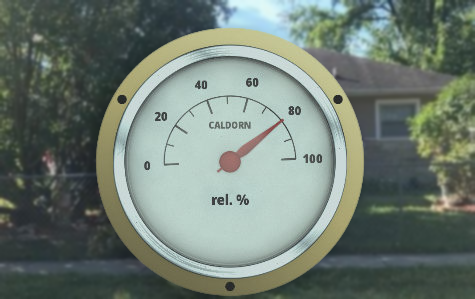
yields 80 %
